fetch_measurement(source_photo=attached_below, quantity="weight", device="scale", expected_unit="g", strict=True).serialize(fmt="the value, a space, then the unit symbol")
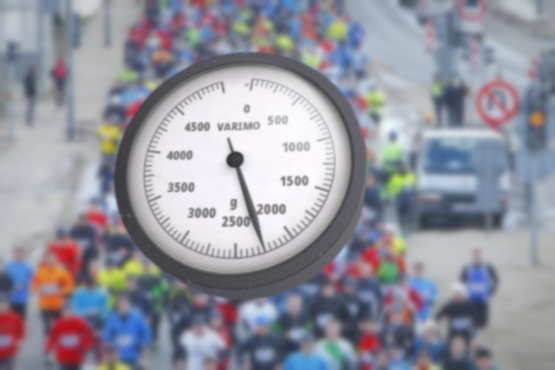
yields 2250 g
